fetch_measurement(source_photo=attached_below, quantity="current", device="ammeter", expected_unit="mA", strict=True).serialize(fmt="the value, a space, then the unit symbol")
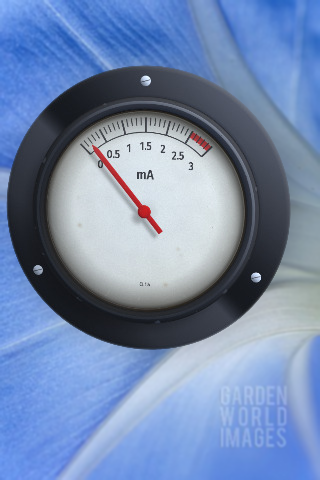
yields 0.2 mA
